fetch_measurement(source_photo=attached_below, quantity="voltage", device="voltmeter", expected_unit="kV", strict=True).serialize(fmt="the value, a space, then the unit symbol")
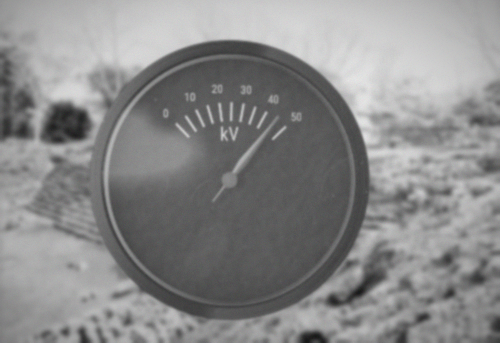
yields 45 kV
